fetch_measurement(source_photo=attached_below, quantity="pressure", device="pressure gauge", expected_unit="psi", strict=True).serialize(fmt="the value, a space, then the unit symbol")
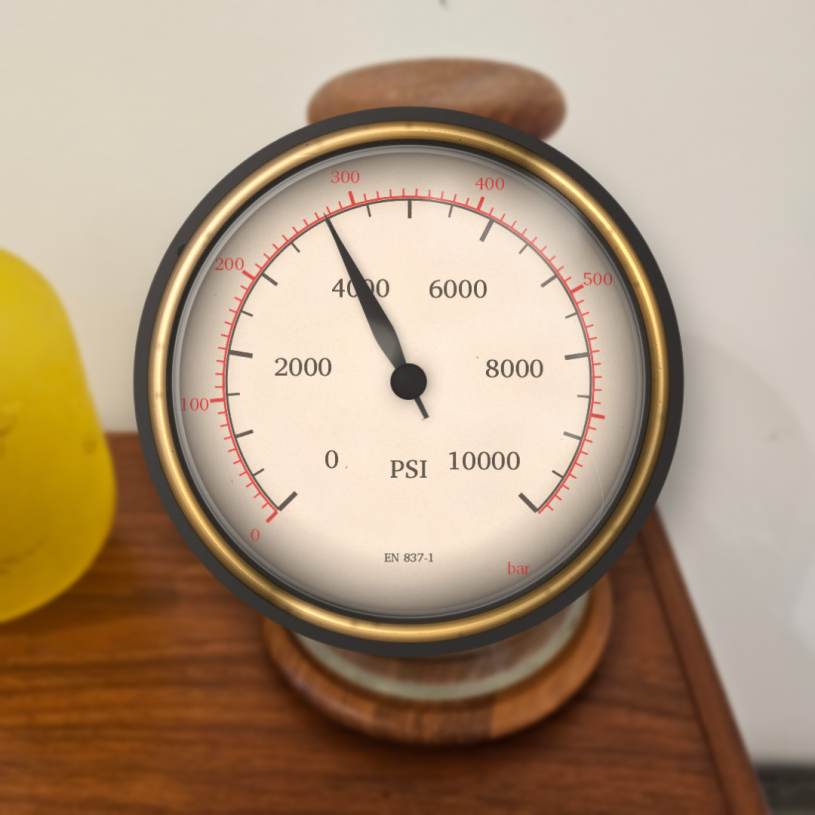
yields 4000 psi
